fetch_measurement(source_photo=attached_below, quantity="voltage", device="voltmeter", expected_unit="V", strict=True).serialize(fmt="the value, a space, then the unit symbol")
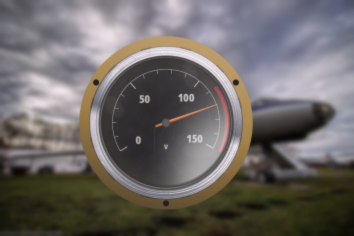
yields 120 V
